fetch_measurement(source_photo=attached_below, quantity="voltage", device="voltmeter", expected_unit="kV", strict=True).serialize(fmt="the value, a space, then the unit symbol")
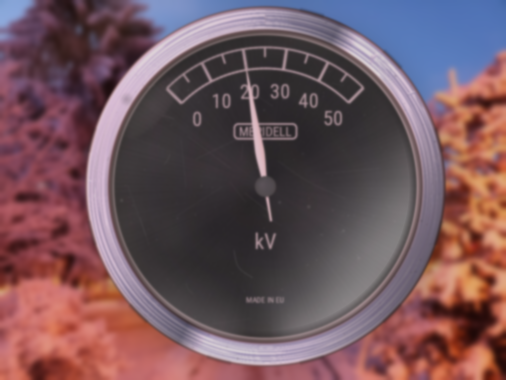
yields 20 kV
